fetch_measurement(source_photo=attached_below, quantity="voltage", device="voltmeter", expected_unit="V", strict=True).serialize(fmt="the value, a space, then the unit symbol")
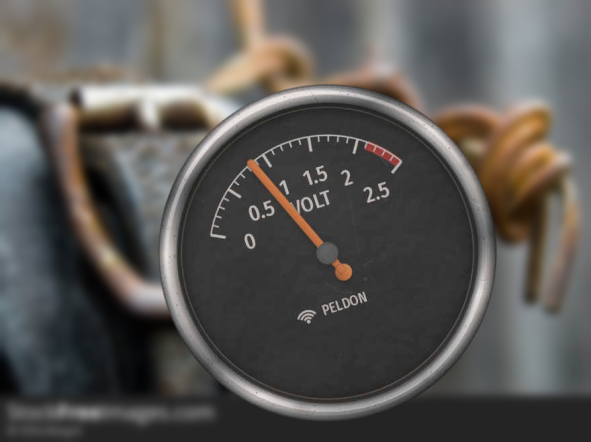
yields 0.85 V
